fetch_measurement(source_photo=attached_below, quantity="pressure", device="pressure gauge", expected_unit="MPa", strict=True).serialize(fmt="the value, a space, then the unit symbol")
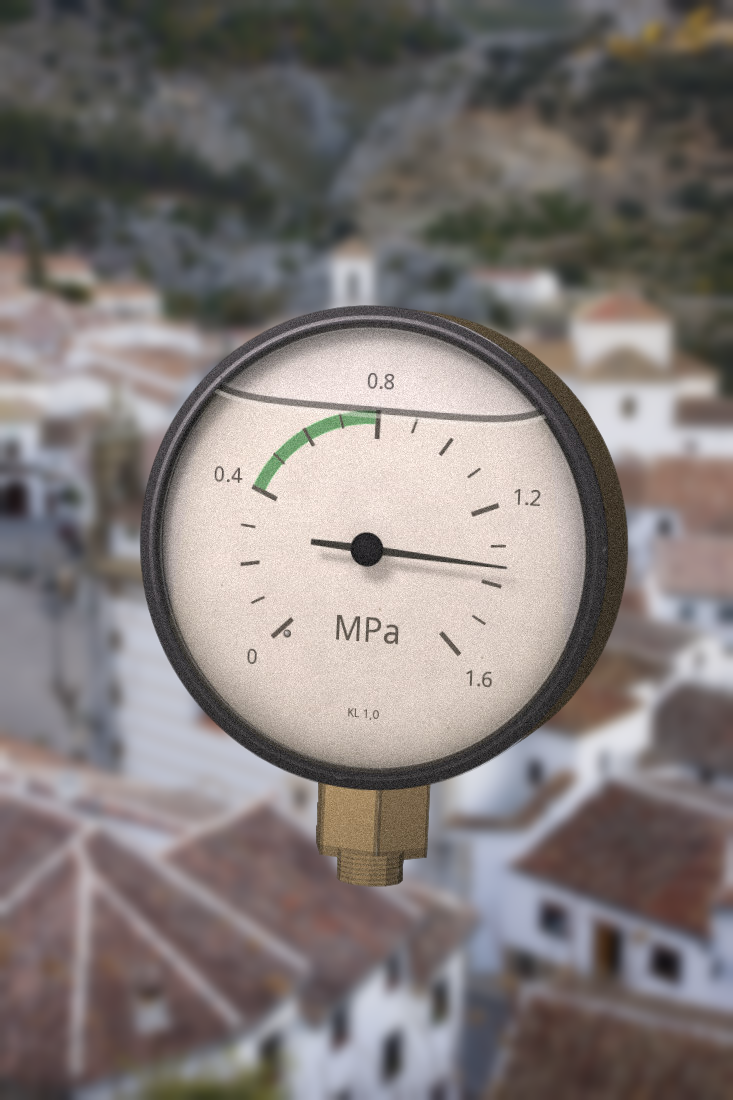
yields 1.35 MPa
